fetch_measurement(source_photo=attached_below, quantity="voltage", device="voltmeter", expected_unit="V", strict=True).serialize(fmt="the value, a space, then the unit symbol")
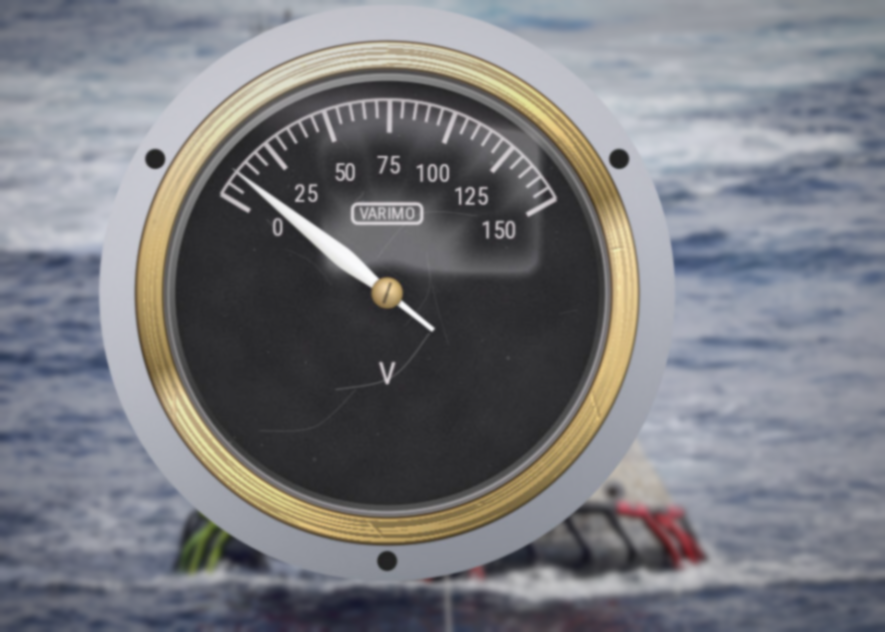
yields 10 V
